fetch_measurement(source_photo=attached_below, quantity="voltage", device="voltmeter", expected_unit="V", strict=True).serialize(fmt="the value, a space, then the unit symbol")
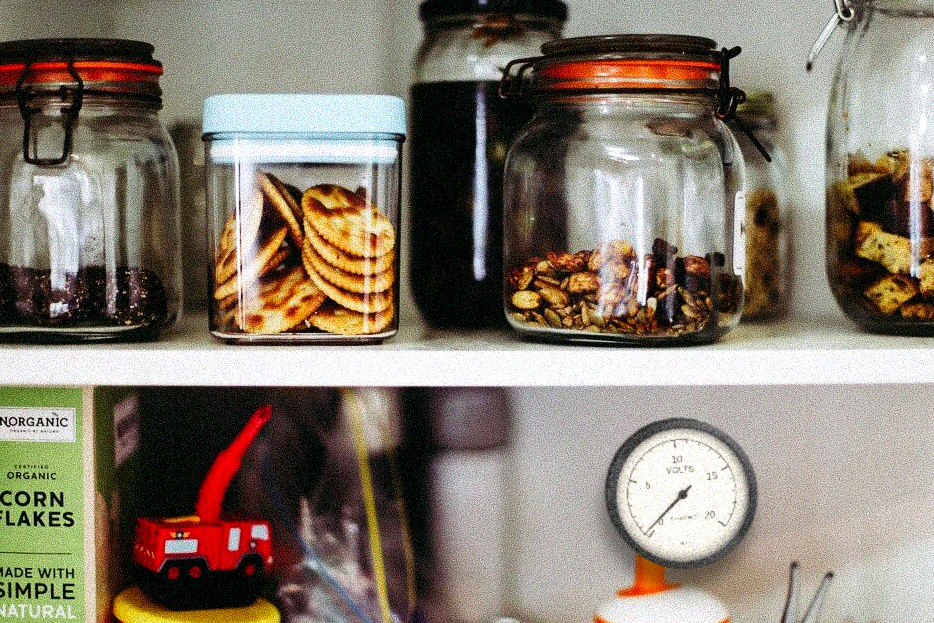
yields 0.5 V
